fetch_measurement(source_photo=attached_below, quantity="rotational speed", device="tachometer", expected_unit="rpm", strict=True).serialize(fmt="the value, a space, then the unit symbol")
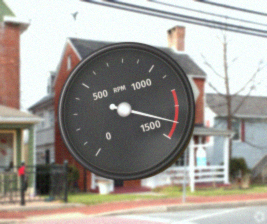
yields 1400 rpm
